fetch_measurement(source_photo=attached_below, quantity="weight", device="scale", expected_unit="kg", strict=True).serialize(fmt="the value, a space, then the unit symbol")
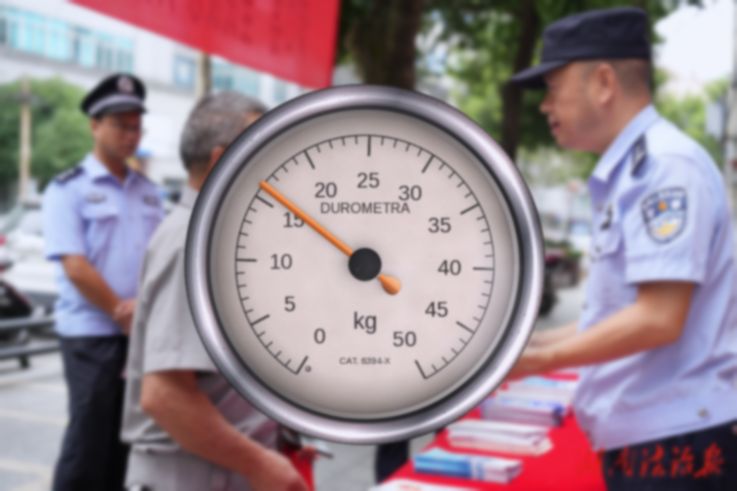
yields 16 kg
